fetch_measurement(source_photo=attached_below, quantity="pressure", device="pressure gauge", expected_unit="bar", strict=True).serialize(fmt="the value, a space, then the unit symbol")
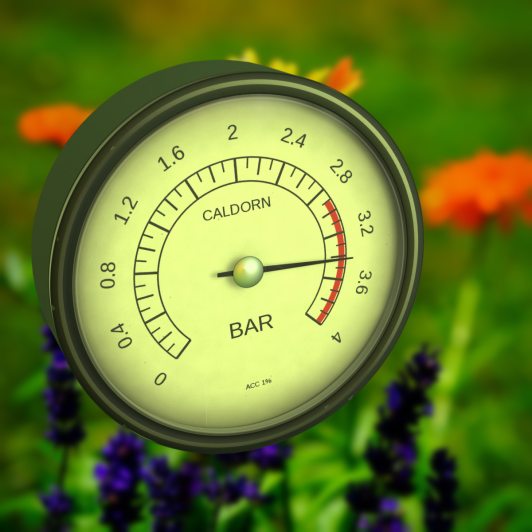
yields 3.4 bar
